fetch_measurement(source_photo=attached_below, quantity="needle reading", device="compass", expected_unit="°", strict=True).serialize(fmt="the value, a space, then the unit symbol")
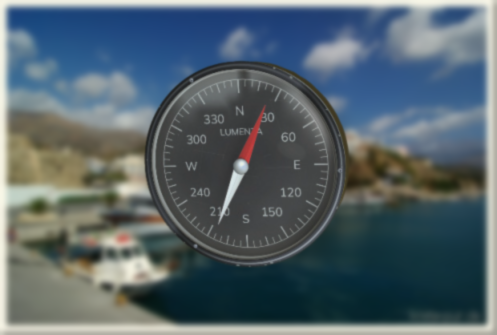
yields 25 °
